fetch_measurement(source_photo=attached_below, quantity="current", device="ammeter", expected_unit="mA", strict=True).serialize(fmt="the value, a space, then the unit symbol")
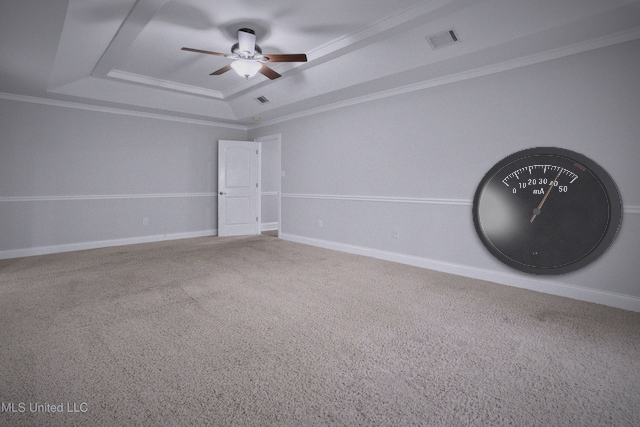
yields 40 mA
